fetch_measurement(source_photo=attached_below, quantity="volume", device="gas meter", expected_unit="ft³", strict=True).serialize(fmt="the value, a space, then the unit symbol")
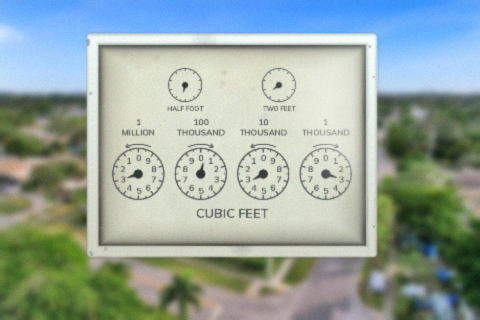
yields 303300 ft³
